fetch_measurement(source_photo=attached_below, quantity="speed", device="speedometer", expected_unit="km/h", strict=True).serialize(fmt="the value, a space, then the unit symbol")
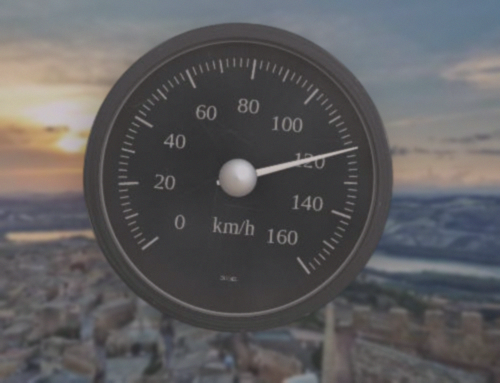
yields 120 km/h
